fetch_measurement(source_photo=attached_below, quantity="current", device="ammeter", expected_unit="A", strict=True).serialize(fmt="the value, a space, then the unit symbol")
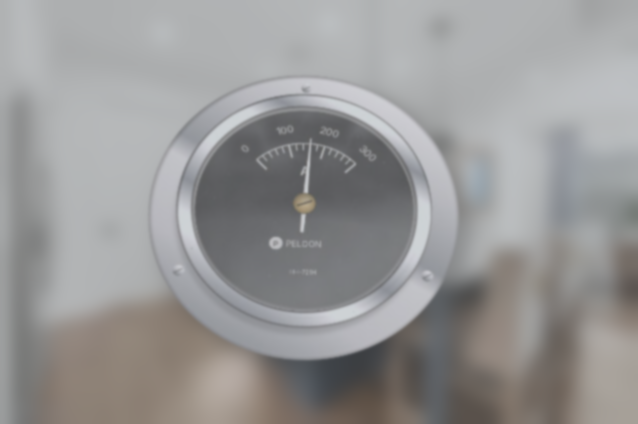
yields 160 A
